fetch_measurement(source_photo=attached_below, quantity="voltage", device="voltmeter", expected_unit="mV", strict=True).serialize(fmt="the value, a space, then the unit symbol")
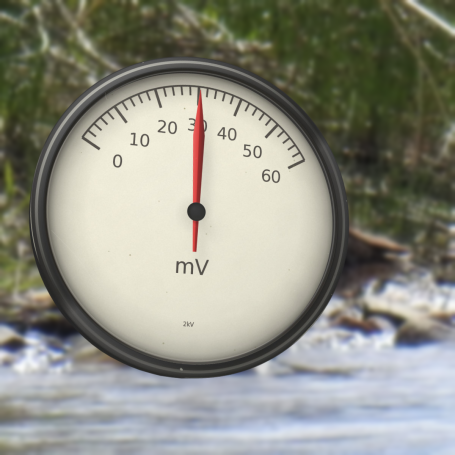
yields 30 mV
